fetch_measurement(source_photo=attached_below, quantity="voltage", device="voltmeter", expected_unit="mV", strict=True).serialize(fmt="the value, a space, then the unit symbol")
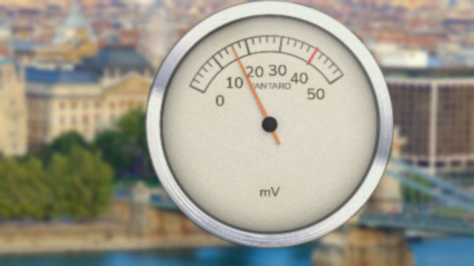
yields 16 mV
